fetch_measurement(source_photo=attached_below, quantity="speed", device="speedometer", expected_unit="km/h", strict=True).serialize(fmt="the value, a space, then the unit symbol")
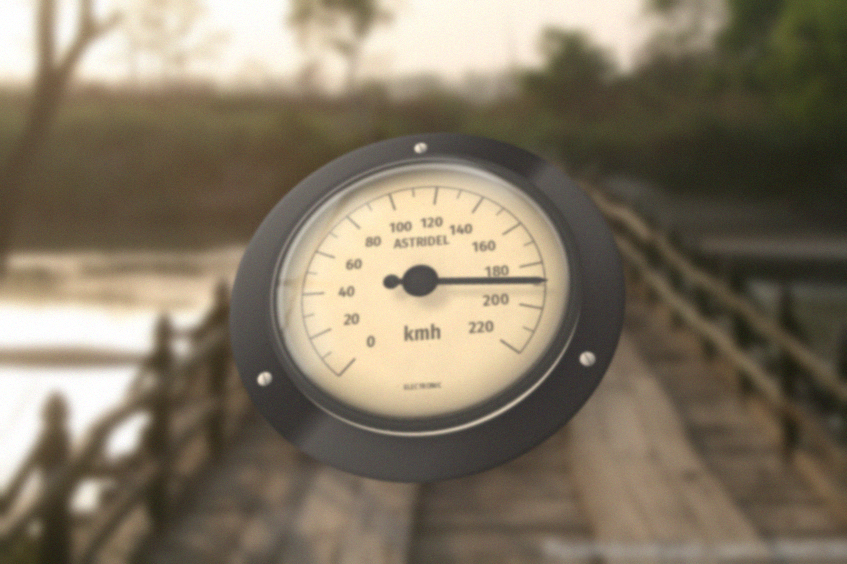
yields 190 km/h
